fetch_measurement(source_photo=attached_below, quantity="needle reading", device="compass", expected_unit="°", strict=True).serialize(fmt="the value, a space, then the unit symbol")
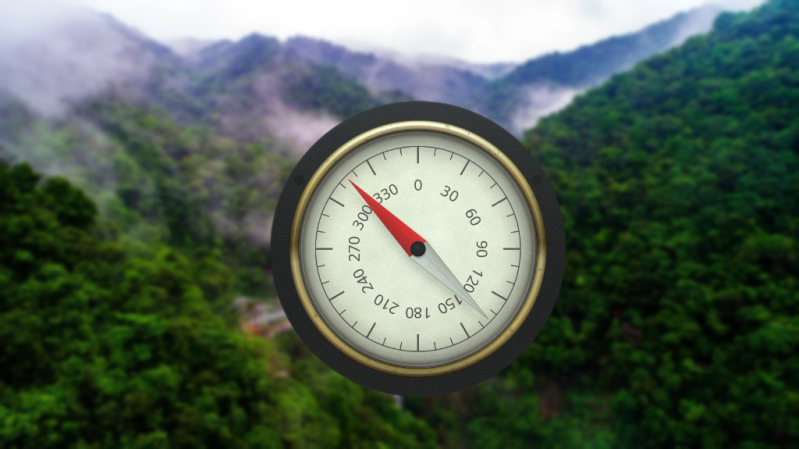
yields 315 °
